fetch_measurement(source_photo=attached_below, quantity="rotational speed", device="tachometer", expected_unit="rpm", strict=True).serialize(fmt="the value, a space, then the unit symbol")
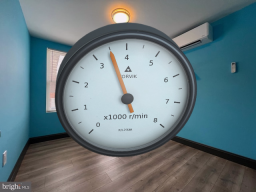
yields 3500 rpm
